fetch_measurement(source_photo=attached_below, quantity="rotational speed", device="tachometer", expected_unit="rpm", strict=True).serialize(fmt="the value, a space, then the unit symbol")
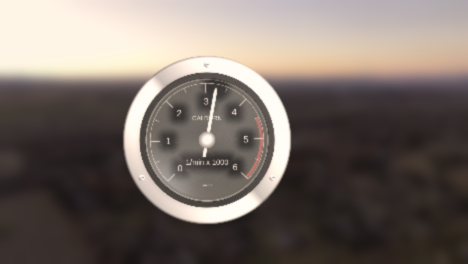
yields 3250 rpm
